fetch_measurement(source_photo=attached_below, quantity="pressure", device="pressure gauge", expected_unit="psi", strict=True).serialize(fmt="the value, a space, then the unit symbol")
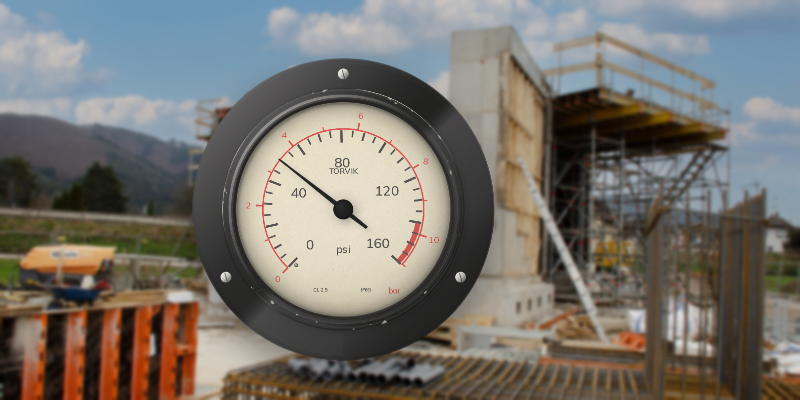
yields 50 psi
